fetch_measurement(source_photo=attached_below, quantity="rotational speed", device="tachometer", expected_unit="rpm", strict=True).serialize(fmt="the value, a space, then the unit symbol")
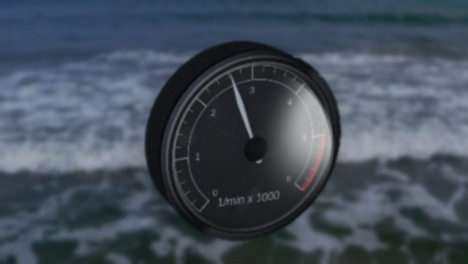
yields 2600 rpm
